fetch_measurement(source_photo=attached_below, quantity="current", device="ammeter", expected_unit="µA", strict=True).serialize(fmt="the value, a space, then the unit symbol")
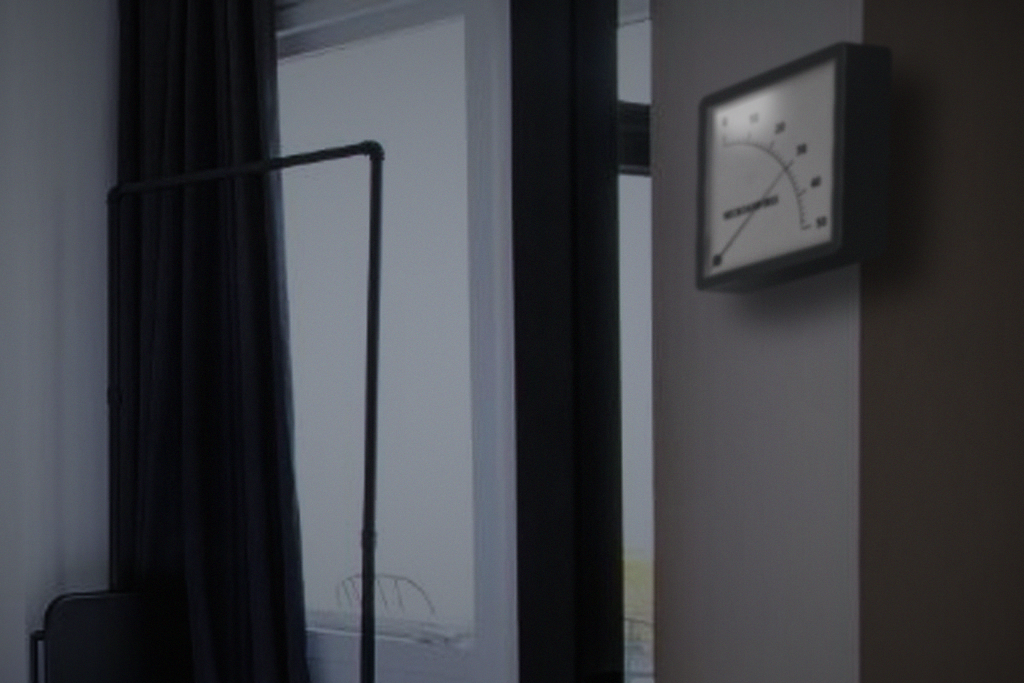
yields 30 µA
